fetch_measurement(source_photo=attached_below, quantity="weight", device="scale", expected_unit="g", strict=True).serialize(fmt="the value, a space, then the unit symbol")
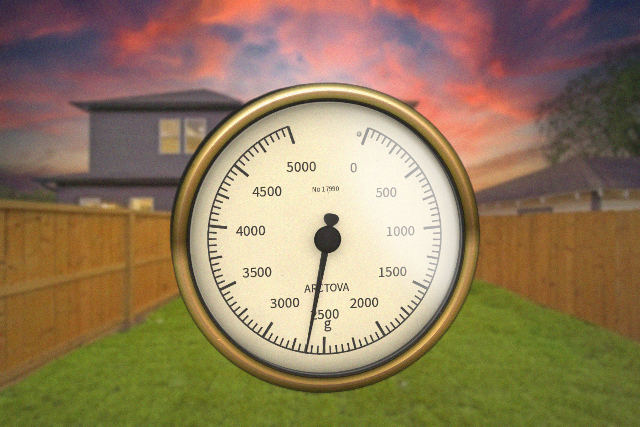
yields 2650 g
